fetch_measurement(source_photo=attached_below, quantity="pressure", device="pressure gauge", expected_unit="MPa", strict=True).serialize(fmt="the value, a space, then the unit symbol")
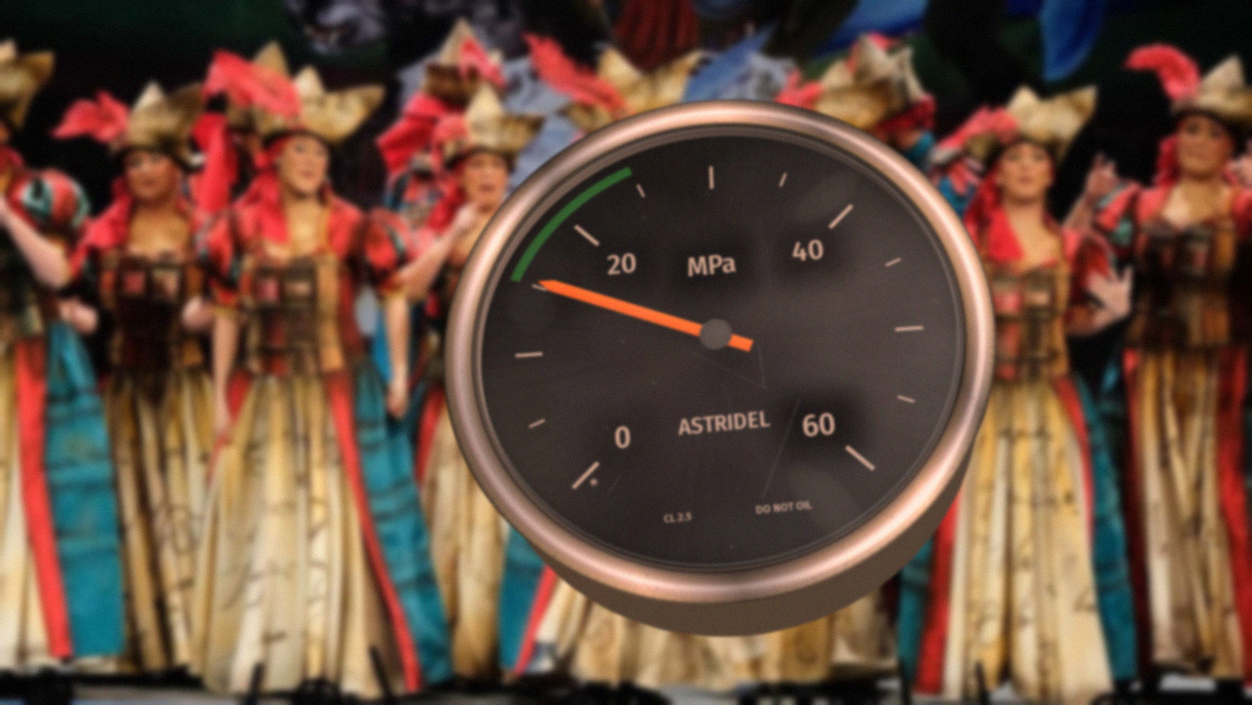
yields 15 MPa
